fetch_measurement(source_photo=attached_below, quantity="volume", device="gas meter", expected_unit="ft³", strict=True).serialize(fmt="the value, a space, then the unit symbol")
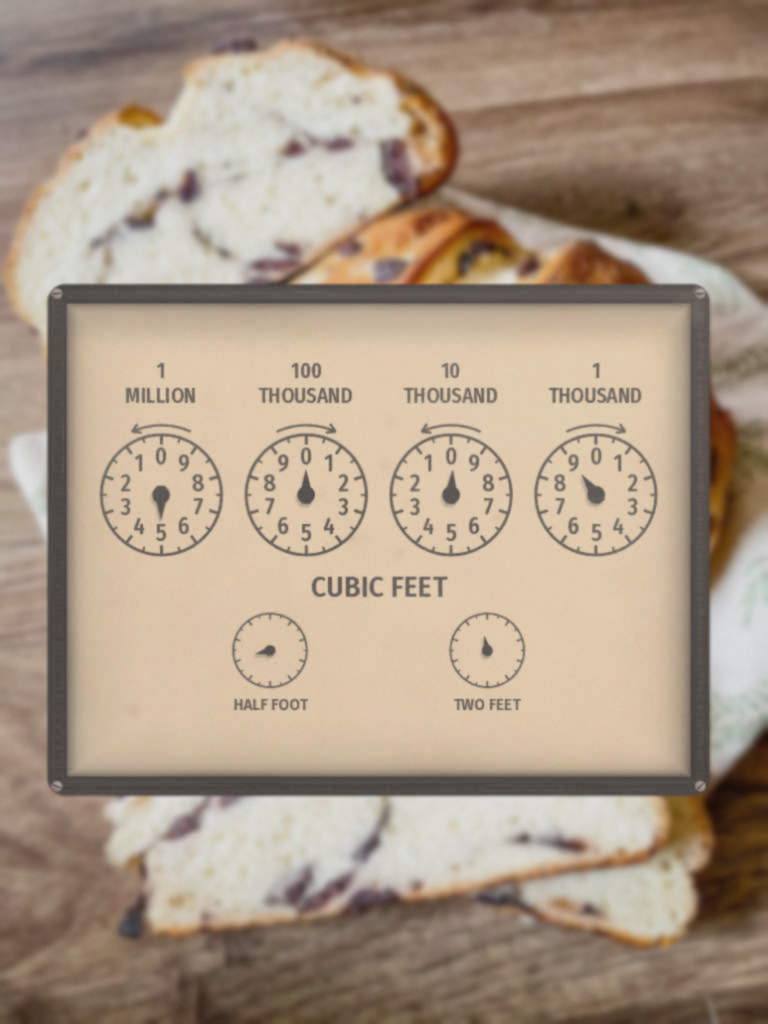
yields 499900 ft³
